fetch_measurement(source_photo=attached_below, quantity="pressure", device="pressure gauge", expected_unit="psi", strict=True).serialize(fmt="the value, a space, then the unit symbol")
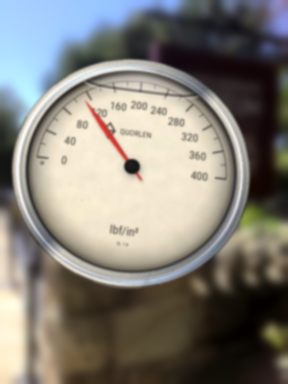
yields 110 psi
